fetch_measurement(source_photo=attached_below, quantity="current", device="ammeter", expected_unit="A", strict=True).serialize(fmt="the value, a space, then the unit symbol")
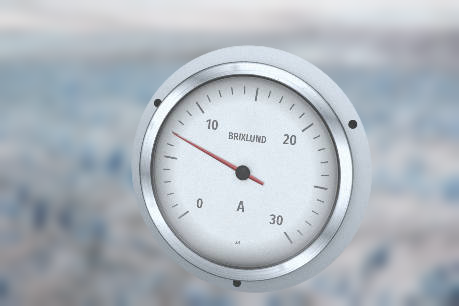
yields 7 A
